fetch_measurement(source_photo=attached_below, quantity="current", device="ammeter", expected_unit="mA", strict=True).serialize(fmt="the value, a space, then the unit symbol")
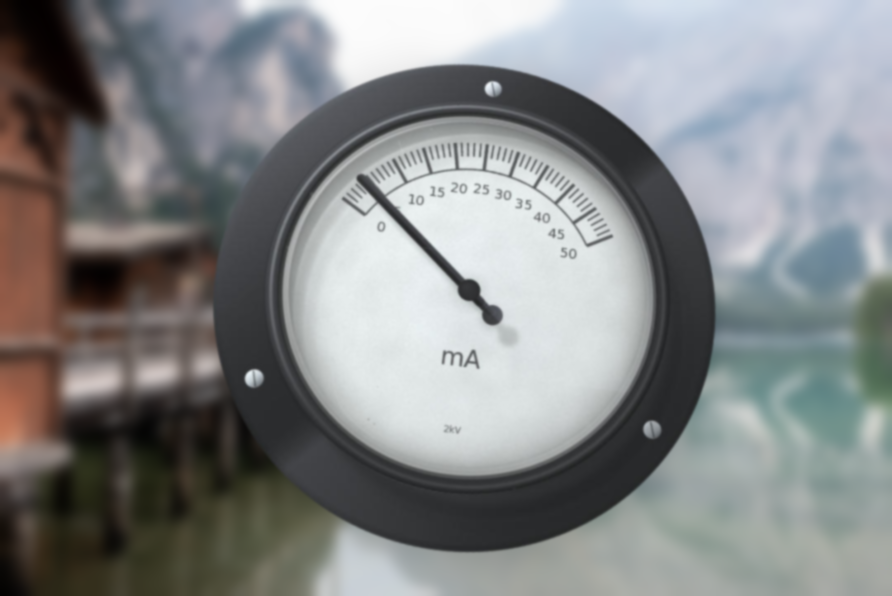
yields 4 mA
